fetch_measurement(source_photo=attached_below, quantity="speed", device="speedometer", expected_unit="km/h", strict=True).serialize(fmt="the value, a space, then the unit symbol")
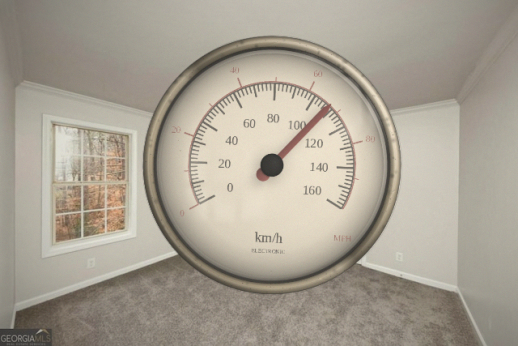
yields 108 km/h
